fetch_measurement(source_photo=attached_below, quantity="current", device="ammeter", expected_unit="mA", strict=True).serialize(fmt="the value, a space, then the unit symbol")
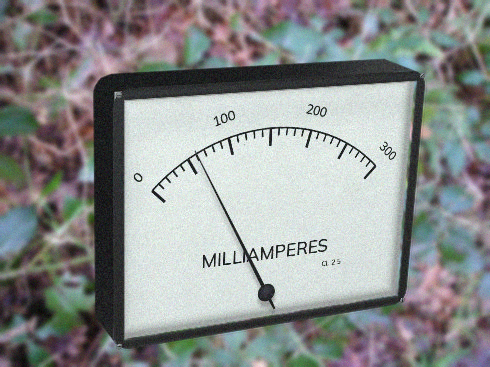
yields 60 mA
